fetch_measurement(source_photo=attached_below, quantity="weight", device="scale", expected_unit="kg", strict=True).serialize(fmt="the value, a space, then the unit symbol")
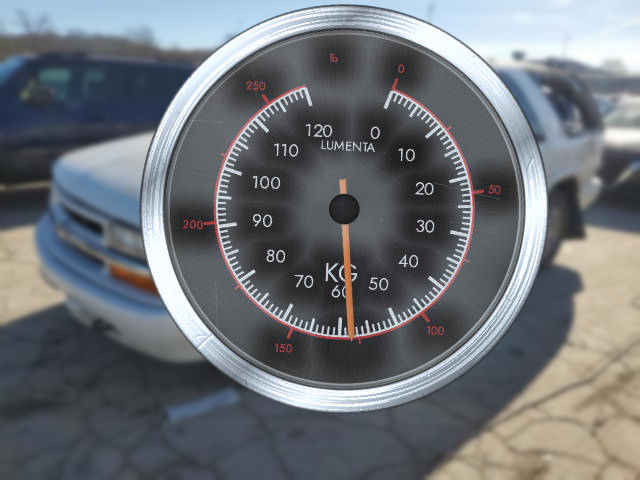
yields 58 kg
